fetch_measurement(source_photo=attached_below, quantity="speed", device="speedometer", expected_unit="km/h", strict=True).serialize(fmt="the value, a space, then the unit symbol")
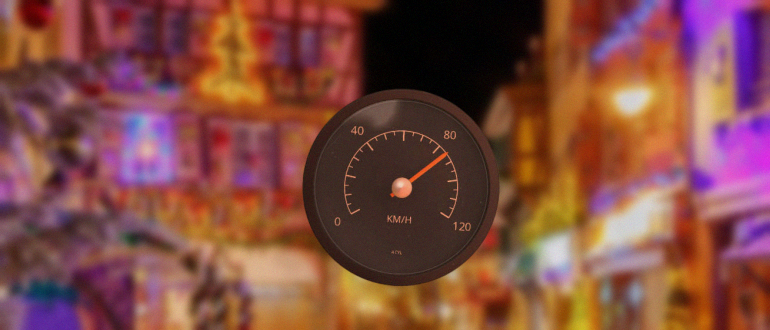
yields 85 km/h
